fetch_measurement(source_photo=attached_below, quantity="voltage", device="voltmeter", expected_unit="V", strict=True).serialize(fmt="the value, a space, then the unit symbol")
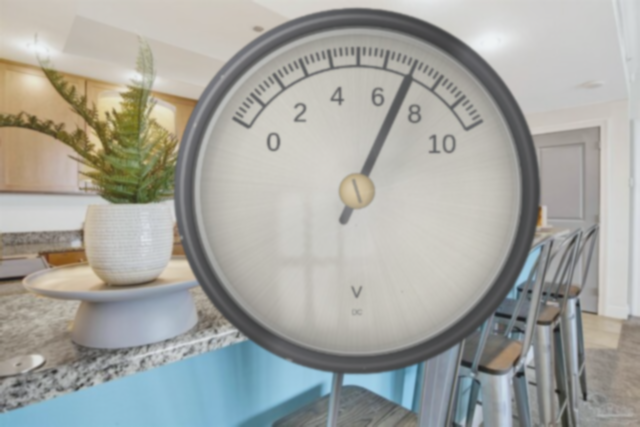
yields 7 V
